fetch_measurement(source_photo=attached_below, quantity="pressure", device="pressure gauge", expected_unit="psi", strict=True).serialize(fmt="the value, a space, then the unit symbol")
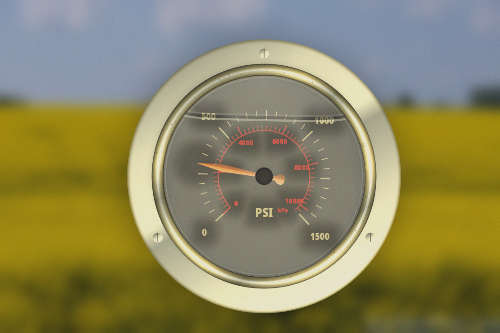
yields 300 psi
